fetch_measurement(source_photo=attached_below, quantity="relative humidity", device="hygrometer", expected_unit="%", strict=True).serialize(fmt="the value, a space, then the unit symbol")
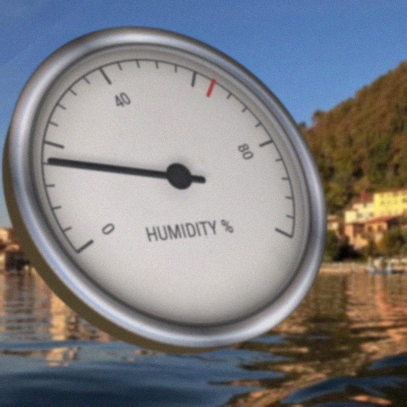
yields 16 %
